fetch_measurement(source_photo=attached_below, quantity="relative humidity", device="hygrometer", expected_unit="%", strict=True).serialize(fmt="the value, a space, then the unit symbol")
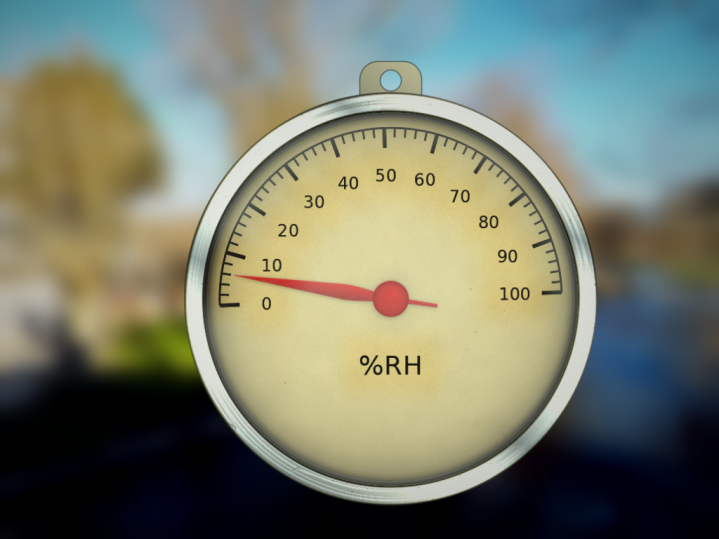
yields 6 %
